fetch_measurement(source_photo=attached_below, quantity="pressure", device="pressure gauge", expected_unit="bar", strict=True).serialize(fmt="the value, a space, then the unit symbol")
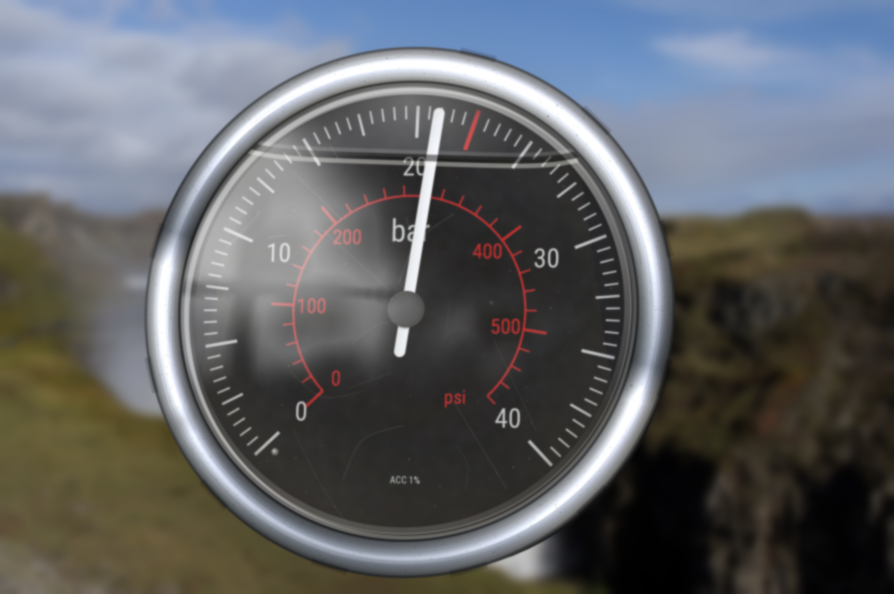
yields 21 bar
